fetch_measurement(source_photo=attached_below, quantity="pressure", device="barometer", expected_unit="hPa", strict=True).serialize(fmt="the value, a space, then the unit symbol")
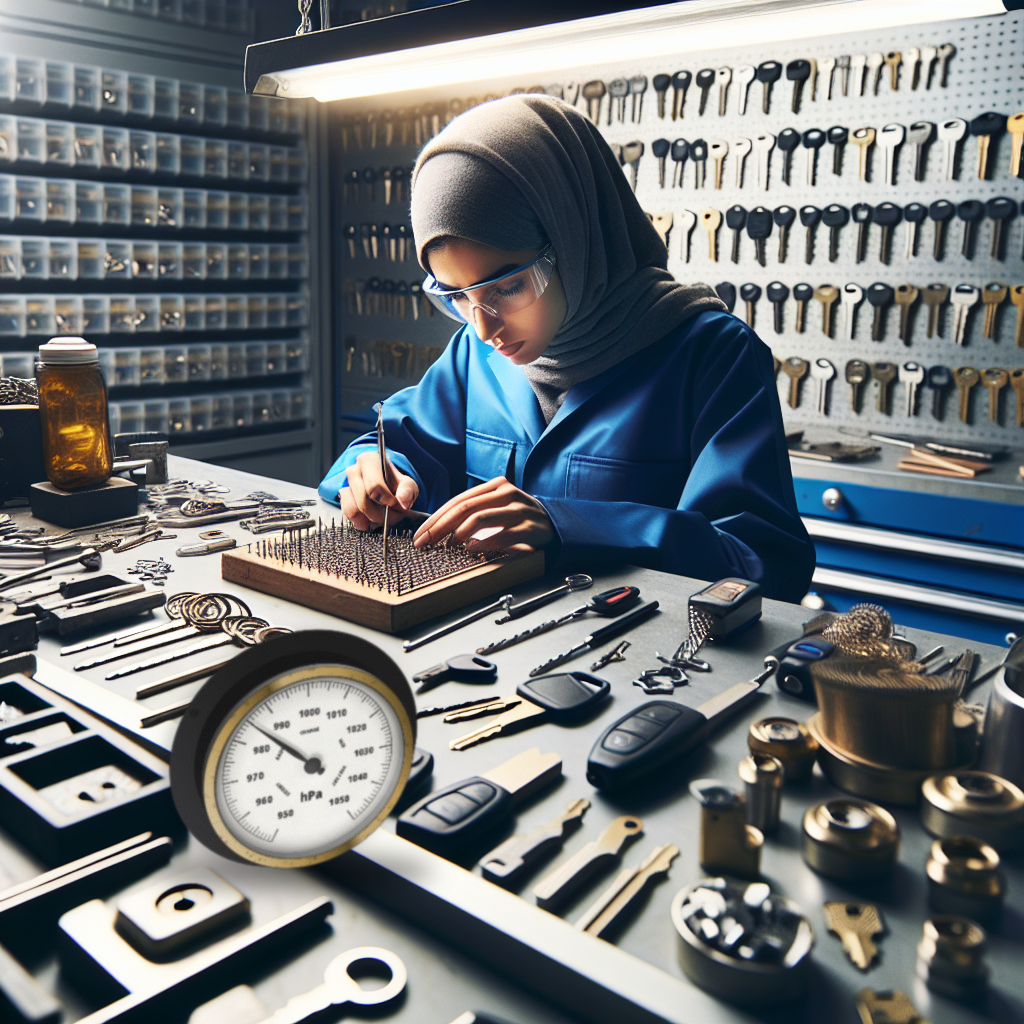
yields 985 hPa
